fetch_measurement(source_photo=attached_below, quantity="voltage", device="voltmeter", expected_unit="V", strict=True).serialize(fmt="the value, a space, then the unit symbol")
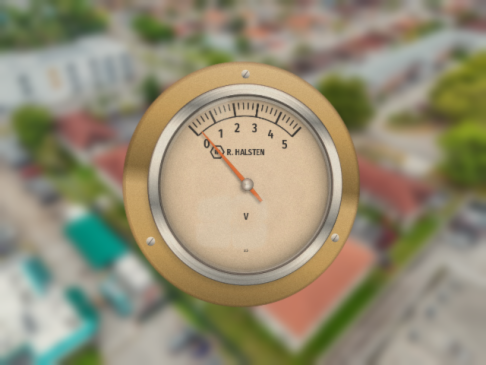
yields 0.2 V
